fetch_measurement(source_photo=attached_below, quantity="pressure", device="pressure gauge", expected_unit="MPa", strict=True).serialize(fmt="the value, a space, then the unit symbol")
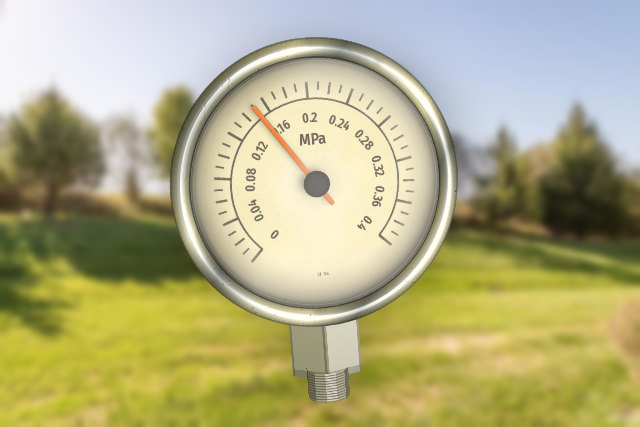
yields 0.15 MPa
